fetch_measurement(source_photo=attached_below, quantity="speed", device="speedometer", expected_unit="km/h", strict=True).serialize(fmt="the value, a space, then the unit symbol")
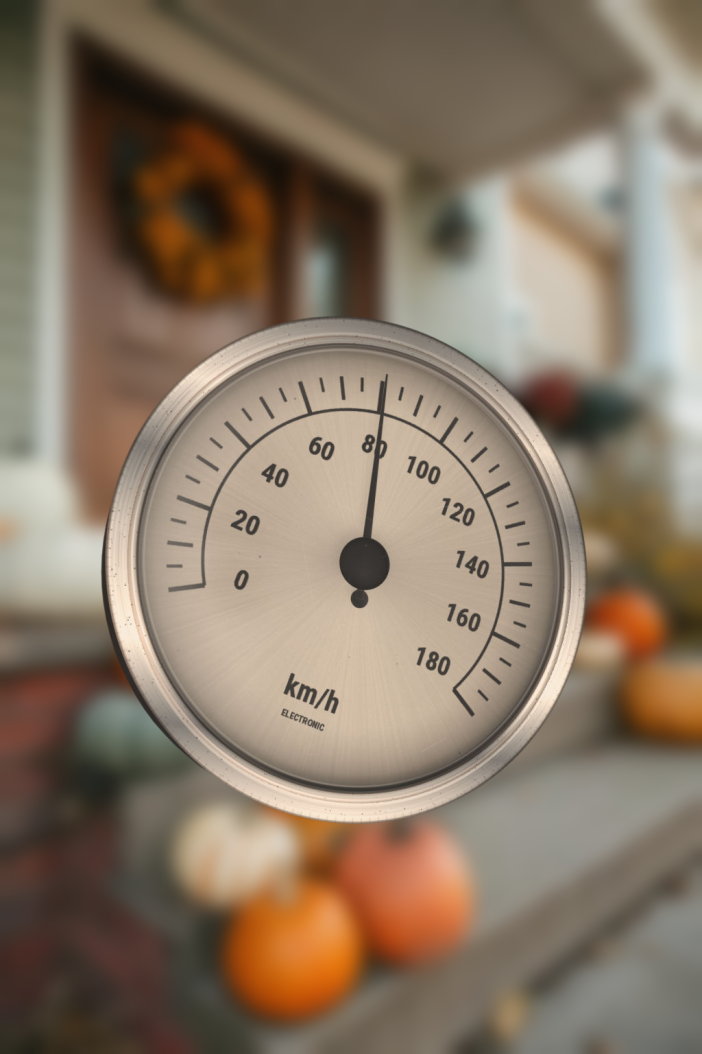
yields 80 km/h
